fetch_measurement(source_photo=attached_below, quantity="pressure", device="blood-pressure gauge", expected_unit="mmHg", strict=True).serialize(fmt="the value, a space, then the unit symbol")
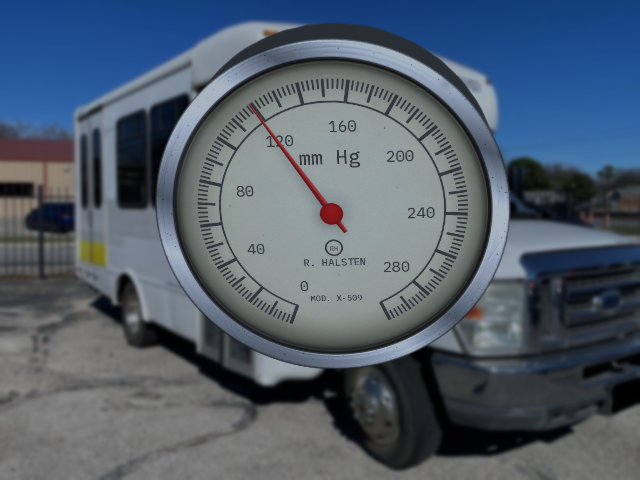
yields 120 mmHg
